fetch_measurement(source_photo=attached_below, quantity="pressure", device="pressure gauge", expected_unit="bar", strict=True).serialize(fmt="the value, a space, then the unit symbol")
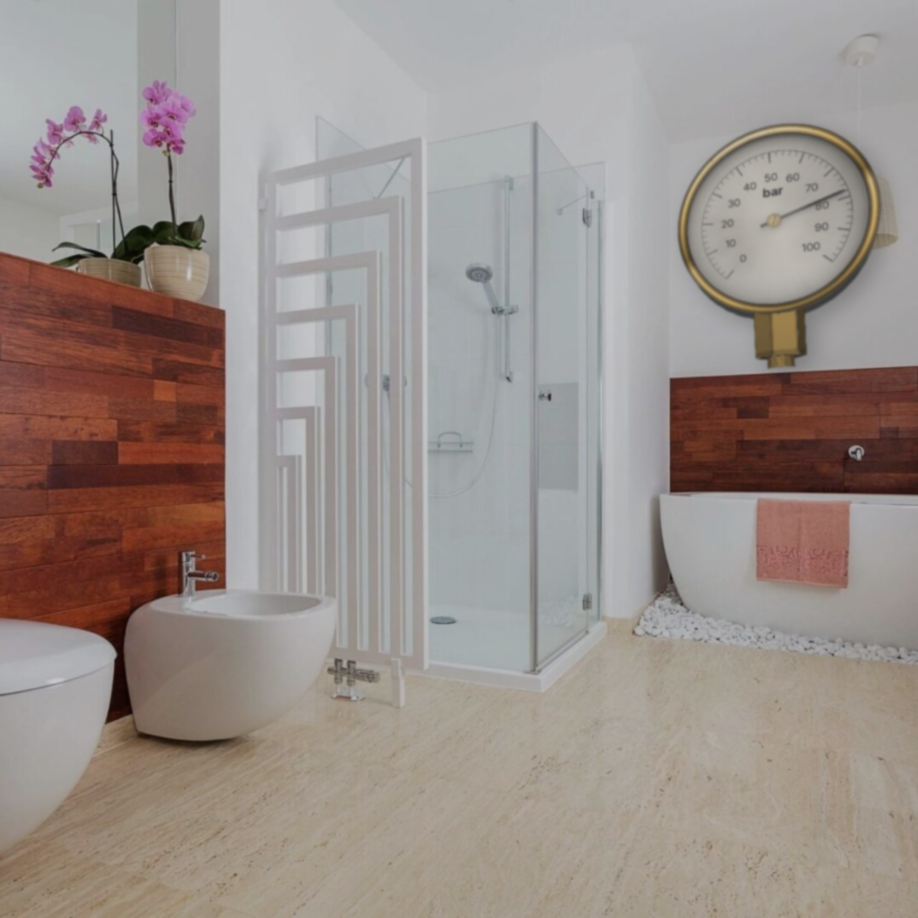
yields 78 bar
